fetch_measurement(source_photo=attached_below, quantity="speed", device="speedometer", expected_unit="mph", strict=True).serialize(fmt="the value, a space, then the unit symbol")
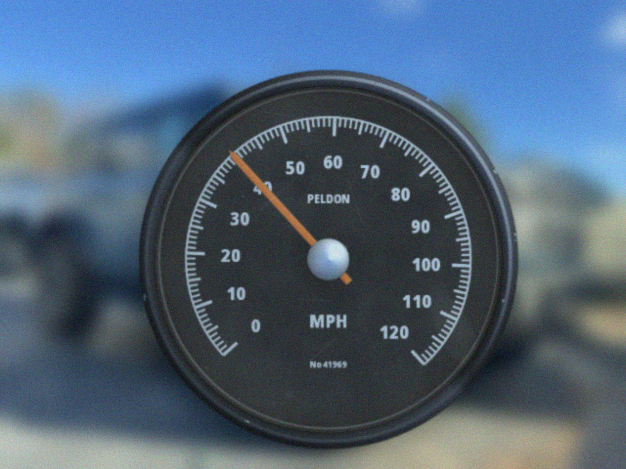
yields 40 mph
